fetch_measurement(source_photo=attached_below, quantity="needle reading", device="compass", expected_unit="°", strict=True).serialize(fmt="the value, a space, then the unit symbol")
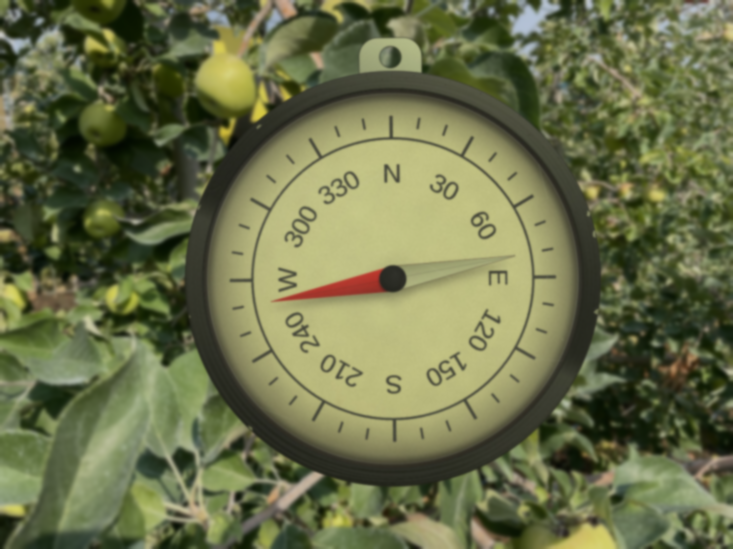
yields 260 °
